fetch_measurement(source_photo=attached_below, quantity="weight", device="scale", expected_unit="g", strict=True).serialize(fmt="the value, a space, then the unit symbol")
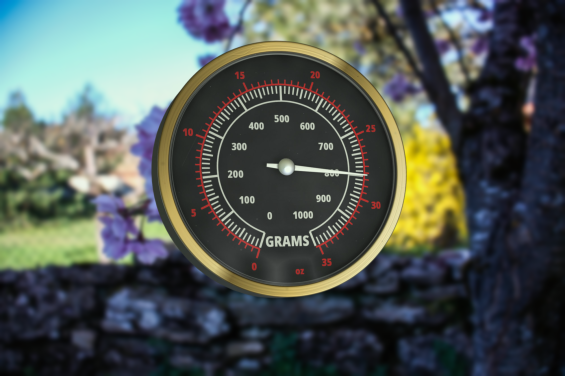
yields 800 g
